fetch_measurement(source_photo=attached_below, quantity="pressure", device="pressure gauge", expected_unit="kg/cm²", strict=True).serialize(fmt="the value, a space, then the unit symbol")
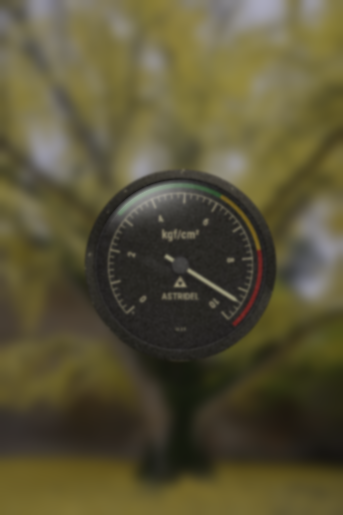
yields 9.4 kg/cm²
